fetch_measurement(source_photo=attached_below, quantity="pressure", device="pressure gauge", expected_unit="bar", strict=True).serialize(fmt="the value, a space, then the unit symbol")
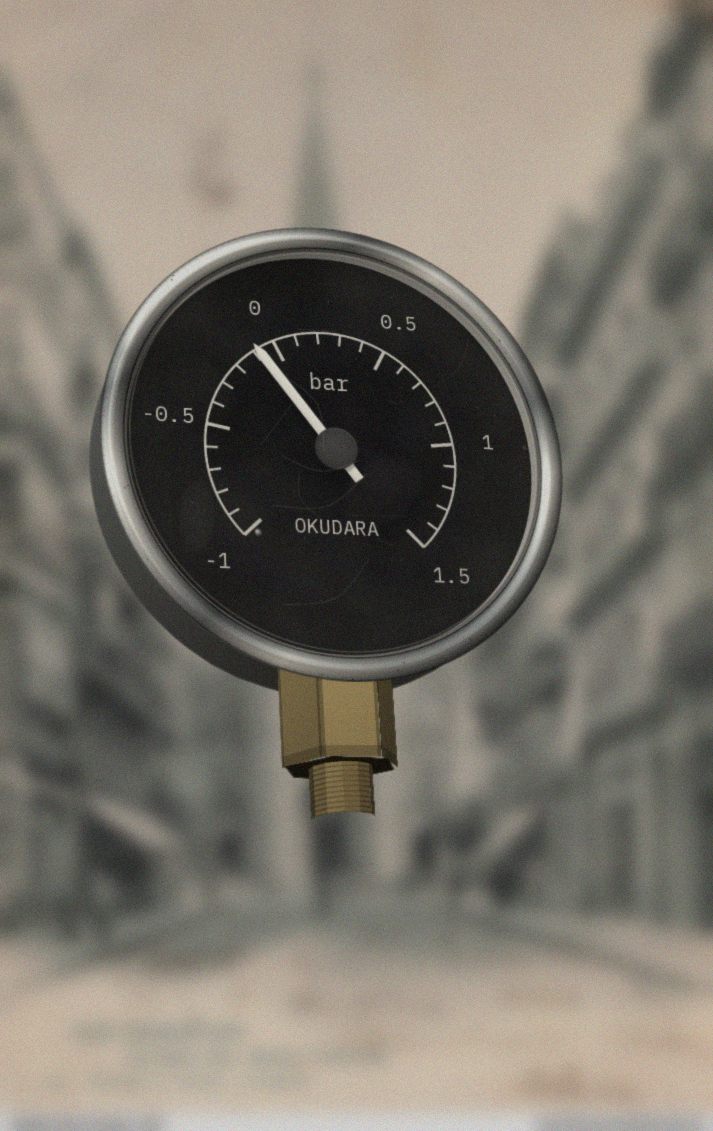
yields -0.1 bar
